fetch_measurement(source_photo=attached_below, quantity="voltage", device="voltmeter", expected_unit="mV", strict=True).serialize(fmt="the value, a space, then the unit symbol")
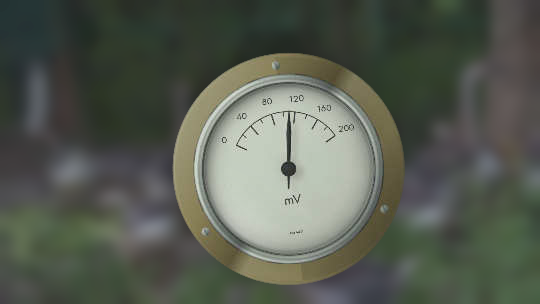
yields 110 mV
